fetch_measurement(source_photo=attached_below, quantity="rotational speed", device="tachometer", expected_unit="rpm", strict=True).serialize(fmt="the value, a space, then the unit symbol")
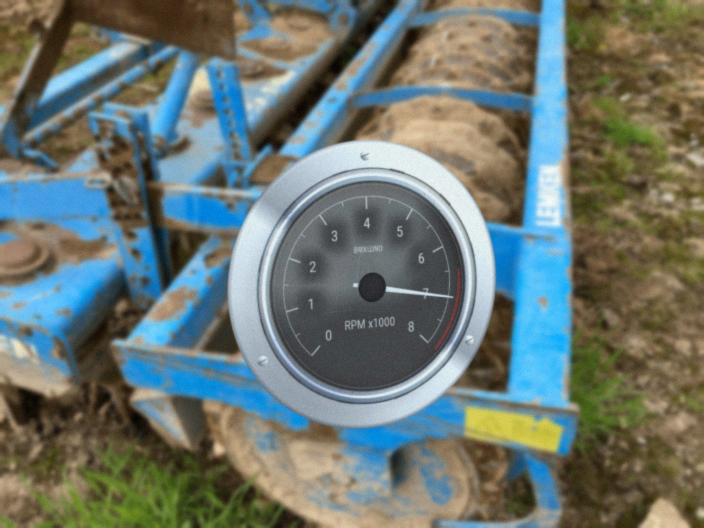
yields 7000 rpm
